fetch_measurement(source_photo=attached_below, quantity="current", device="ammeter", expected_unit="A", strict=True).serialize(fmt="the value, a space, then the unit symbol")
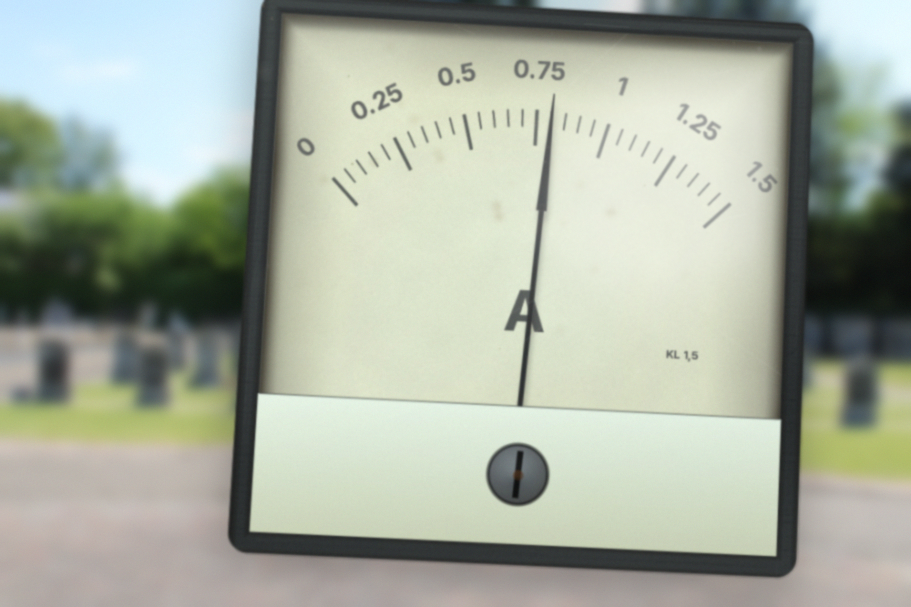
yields 0.8 A
